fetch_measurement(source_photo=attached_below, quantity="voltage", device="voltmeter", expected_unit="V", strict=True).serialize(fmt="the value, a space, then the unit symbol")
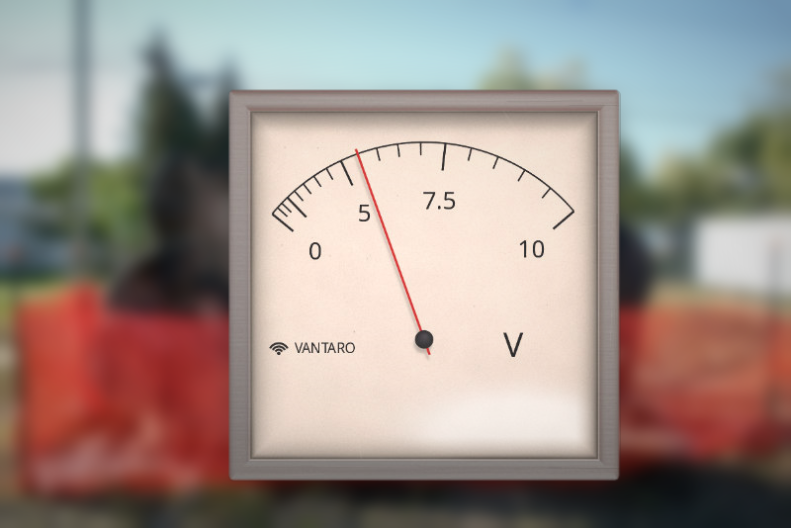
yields 5.5 V
